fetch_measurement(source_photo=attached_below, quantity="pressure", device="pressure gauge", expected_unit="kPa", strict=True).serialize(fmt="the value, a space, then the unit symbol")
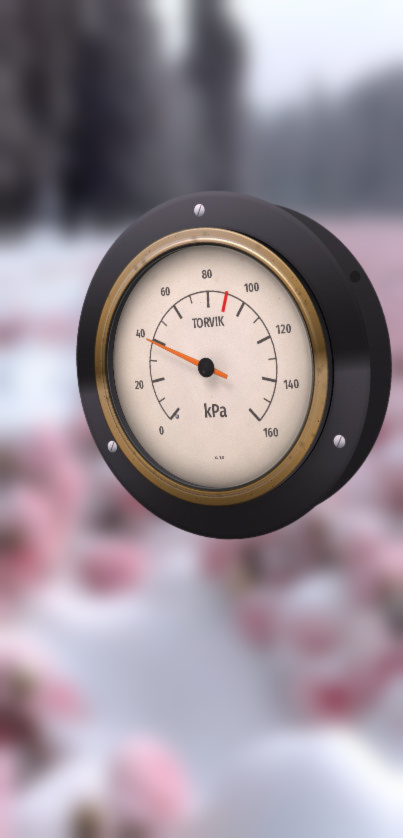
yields 40 kPa
